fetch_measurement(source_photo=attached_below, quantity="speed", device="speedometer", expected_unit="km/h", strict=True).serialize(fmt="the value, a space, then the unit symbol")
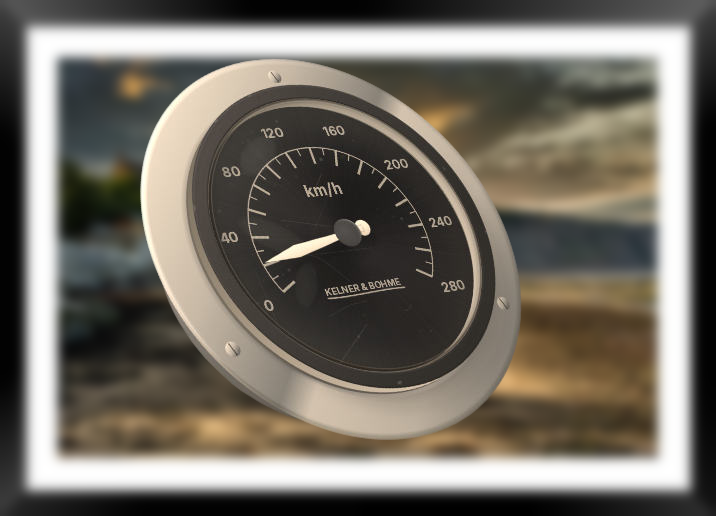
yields 20 km/h
